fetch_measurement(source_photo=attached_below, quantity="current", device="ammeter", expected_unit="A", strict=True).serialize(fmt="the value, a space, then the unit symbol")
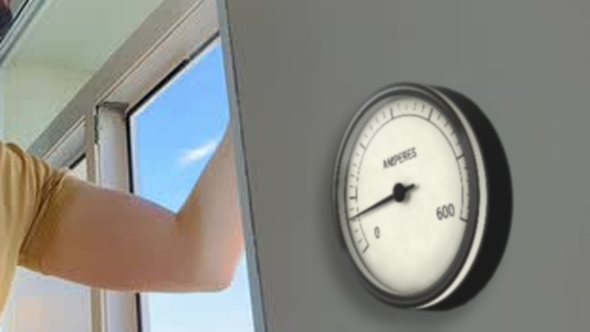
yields 60 A
